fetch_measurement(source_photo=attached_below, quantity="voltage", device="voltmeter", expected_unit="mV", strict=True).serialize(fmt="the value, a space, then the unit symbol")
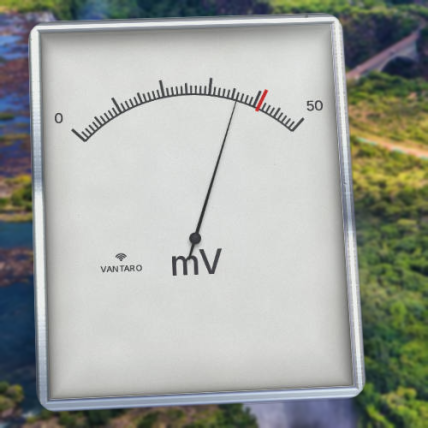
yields 36 mV
